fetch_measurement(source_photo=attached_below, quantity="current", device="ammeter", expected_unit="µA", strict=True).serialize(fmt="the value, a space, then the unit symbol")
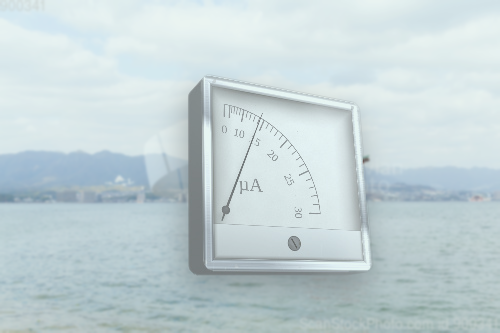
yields 14 µA
